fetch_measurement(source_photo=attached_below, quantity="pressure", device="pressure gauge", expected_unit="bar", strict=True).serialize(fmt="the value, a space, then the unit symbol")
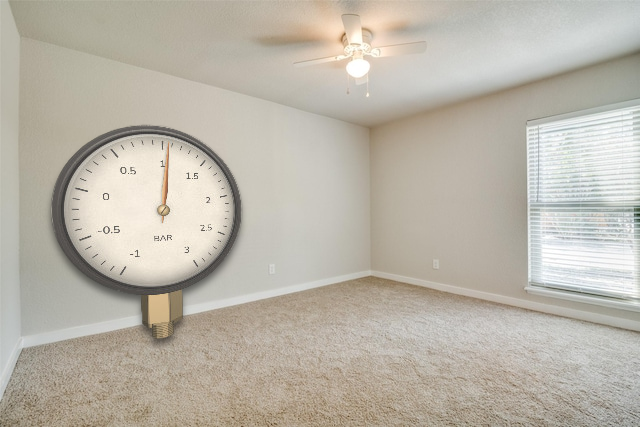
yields 1.05 bar
